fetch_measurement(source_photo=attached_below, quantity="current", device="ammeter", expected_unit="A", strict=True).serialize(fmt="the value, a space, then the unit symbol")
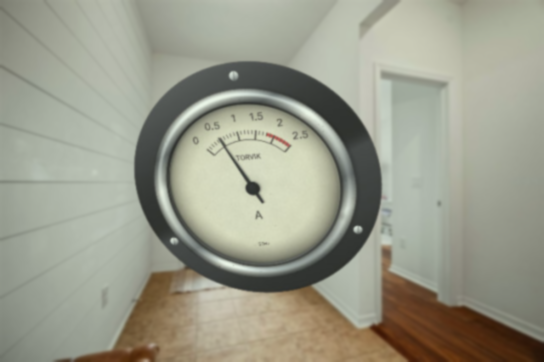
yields 0.5 A
